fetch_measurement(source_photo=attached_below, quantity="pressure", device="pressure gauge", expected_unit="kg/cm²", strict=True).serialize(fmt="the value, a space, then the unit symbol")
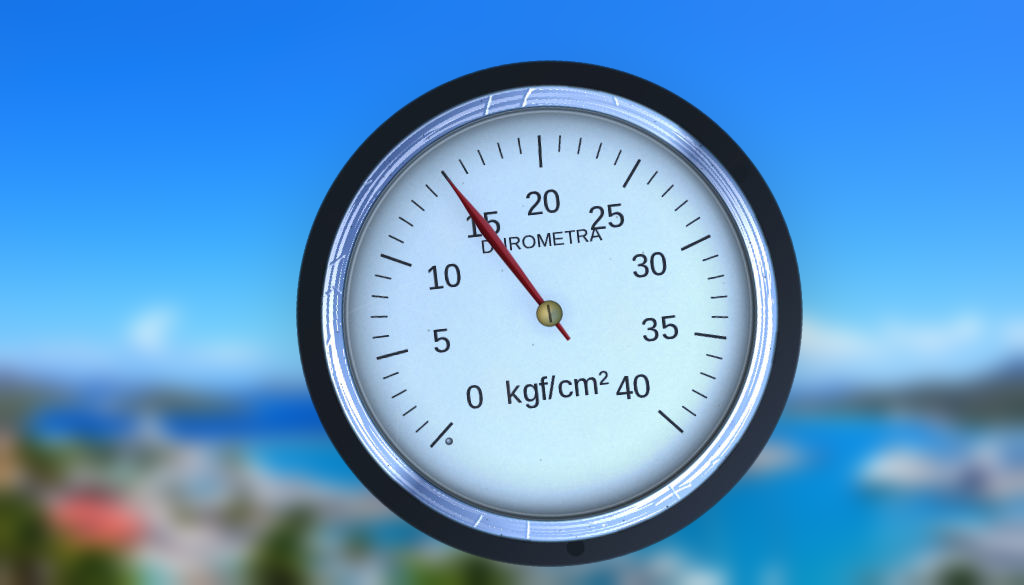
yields 15 kg/cm²
